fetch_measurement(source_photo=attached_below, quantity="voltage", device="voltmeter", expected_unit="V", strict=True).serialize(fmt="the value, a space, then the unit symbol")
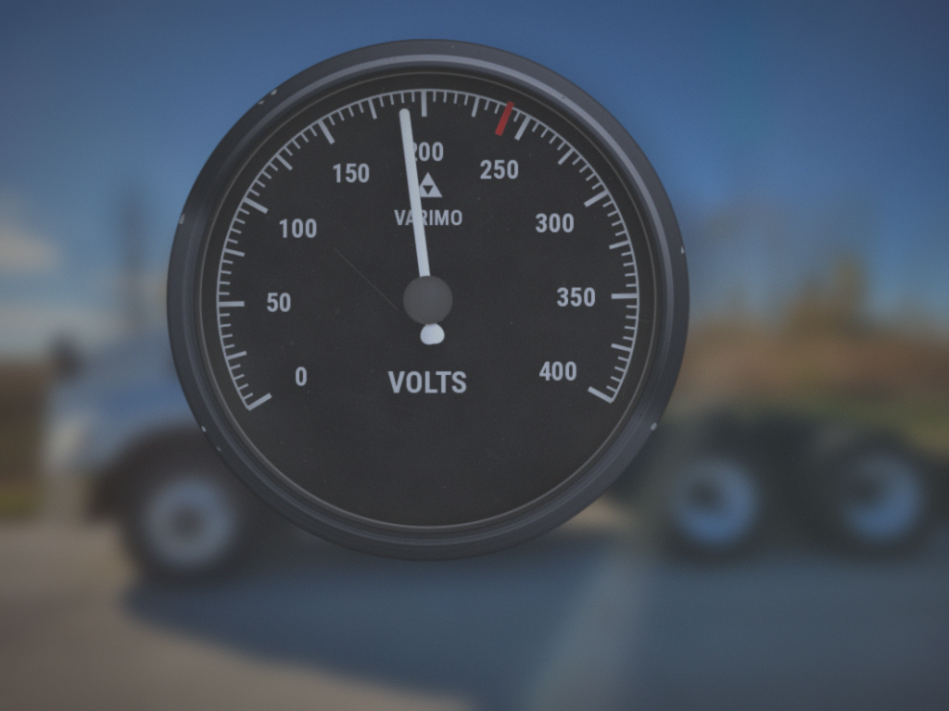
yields 190 V
